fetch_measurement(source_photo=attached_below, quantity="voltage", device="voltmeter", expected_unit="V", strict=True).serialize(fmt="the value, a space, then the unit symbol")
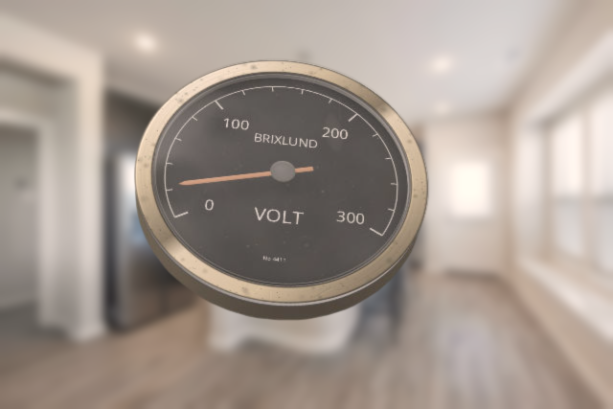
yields 20 V
